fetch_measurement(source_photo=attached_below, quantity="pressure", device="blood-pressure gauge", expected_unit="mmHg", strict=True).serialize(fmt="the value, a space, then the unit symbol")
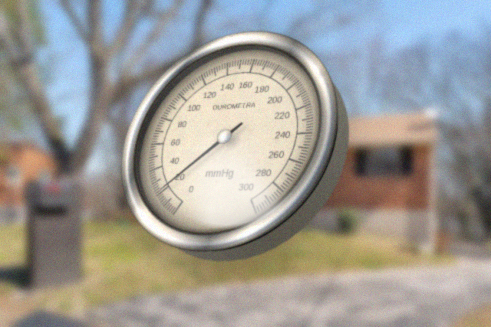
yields 20 mmHg
